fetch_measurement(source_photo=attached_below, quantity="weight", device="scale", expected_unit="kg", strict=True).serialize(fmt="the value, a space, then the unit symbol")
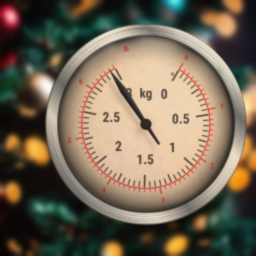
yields 2.95 kg
